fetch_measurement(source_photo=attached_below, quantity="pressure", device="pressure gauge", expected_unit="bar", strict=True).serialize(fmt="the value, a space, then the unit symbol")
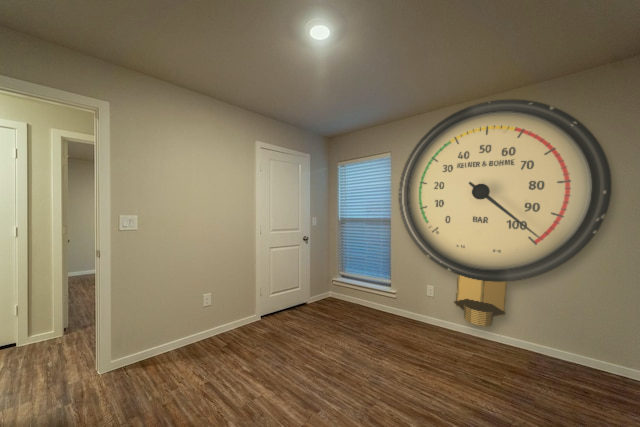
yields 98 bar
